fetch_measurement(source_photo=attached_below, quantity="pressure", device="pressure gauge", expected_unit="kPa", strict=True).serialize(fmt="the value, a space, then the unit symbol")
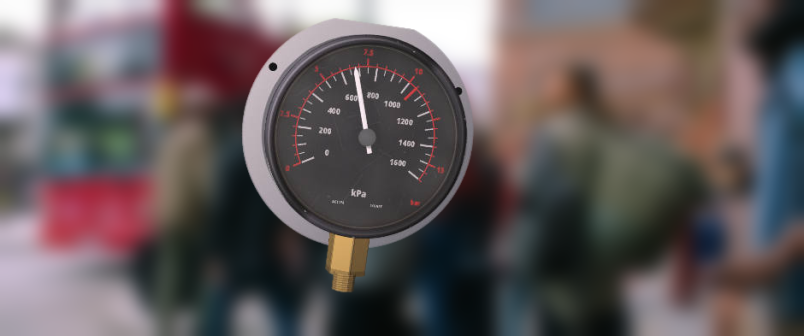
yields 675 kPa
